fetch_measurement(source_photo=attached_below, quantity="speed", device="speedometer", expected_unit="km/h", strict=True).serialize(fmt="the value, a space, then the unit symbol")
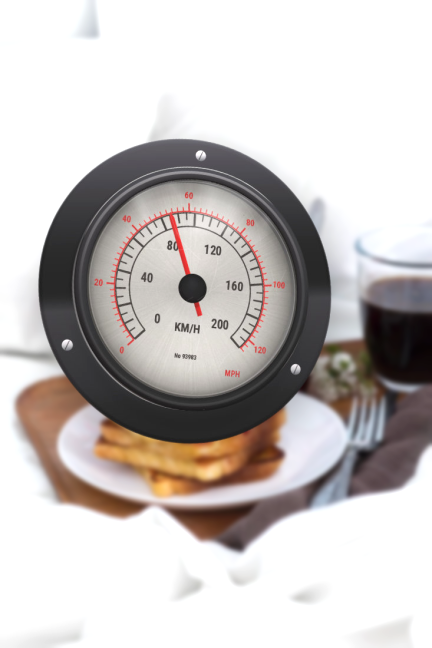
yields 85 km/h
